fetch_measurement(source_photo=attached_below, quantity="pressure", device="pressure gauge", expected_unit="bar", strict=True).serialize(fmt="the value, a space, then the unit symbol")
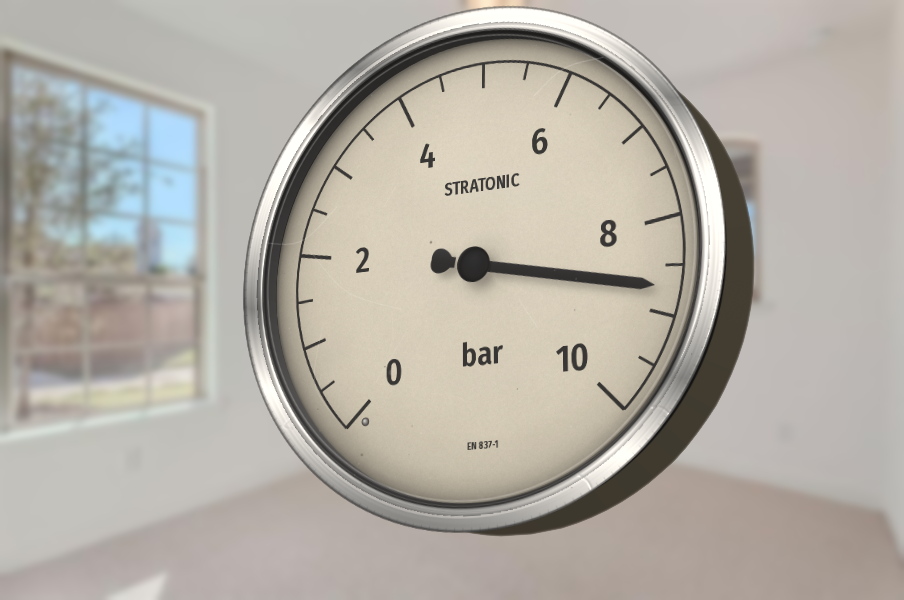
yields 8.75 bar
